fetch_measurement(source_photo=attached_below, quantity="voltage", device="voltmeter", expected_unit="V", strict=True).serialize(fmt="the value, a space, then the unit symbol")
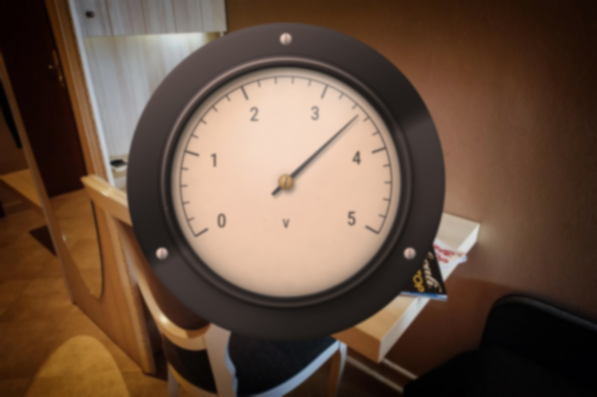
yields 3.5 V
